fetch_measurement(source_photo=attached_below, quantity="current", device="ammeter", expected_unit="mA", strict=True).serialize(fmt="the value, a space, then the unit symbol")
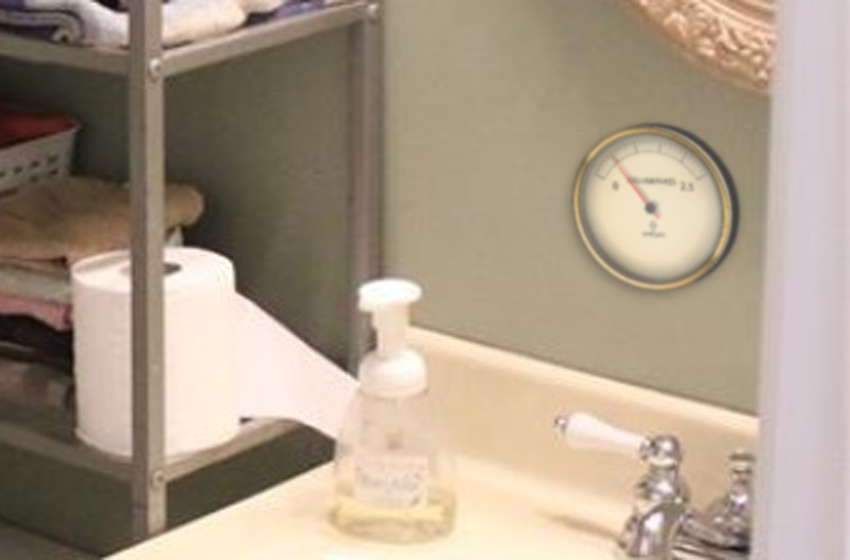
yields 0.5 mA
